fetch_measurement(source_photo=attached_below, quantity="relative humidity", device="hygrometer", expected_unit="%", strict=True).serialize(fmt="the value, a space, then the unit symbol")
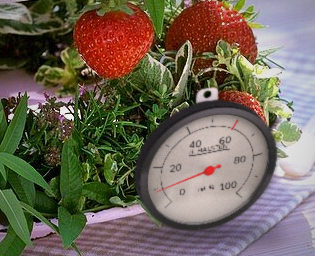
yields 10 %
